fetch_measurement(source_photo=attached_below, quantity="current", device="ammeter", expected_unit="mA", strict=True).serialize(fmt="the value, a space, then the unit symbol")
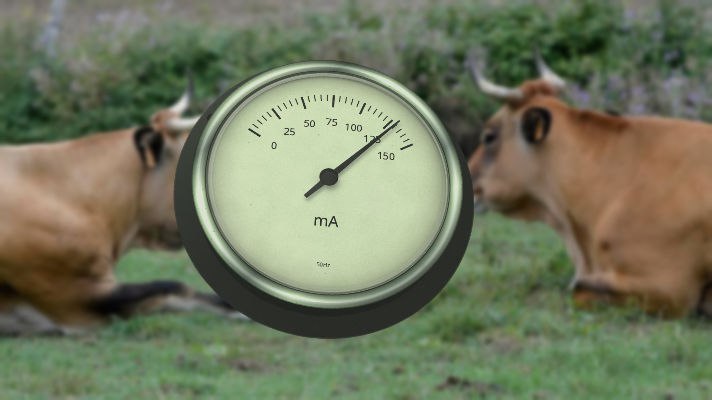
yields 130 mA
